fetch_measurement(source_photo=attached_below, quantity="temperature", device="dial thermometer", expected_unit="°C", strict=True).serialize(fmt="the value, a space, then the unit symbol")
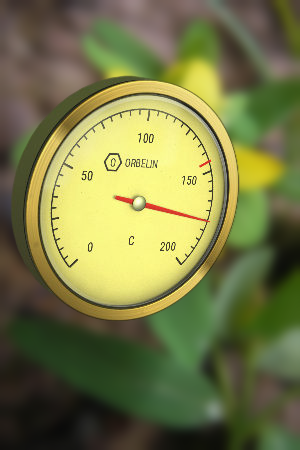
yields 175 °C
